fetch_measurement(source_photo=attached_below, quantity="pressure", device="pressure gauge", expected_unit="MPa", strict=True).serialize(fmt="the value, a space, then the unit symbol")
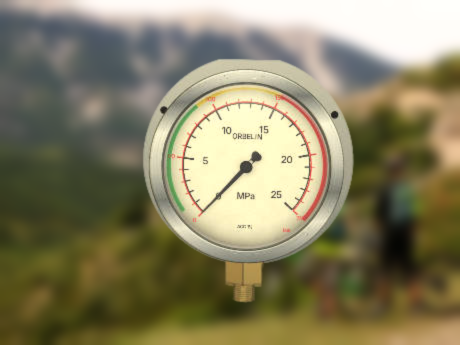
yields 0 MPa
